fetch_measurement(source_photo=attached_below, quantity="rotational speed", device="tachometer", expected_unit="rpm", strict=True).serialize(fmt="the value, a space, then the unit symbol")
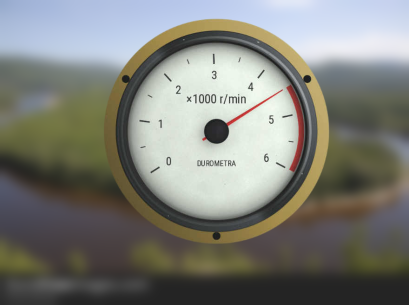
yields 4500 rpm
